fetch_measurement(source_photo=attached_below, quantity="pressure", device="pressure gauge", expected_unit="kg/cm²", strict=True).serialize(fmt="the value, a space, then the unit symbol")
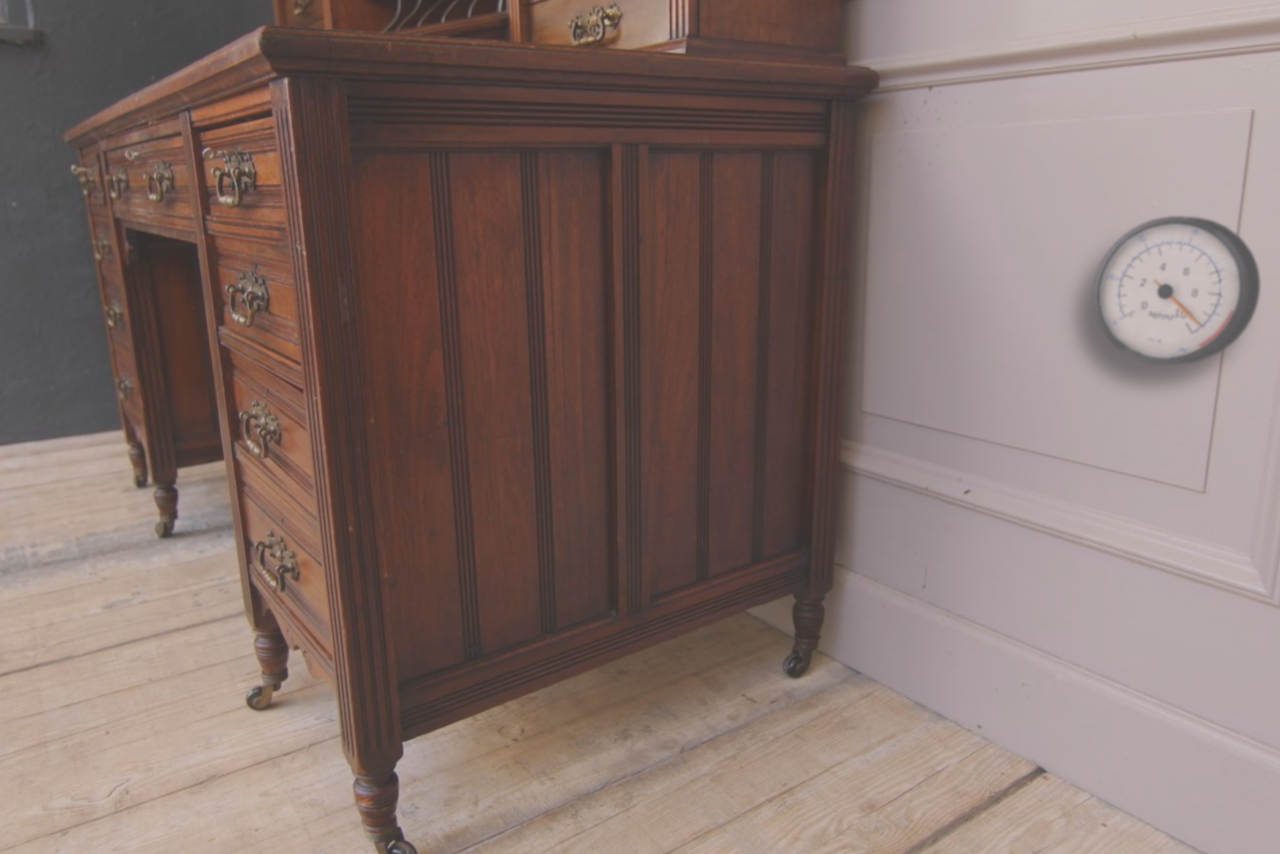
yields 9.5 kg/cm²
